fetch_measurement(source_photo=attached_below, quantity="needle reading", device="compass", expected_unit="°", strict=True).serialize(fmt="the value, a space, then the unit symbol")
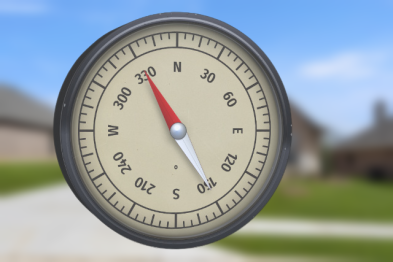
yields 330 °
